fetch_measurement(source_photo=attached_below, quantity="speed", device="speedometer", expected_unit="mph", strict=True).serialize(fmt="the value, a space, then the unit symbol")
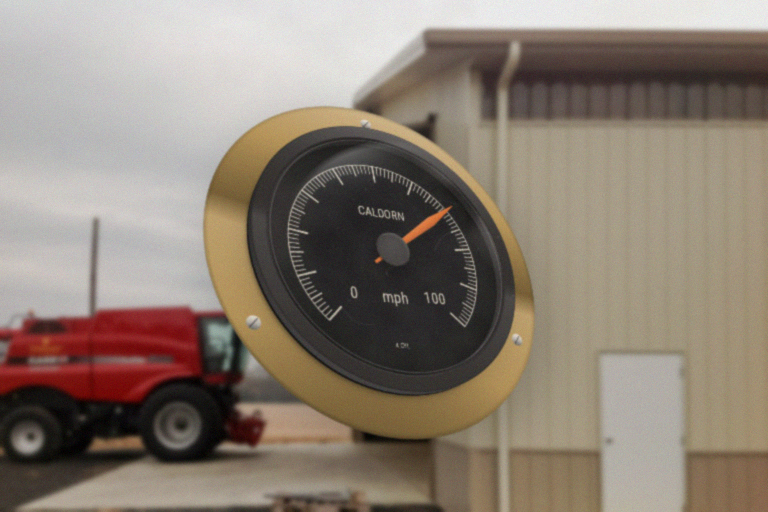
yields 70 mph
